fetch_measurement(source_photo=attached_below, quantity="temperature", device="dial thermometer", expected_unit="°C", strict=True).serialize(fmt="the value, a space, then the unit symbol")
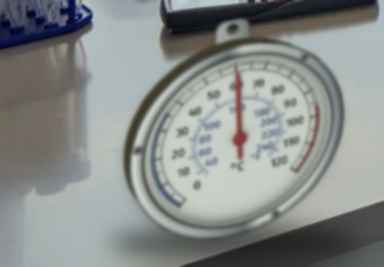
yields 60 °C
